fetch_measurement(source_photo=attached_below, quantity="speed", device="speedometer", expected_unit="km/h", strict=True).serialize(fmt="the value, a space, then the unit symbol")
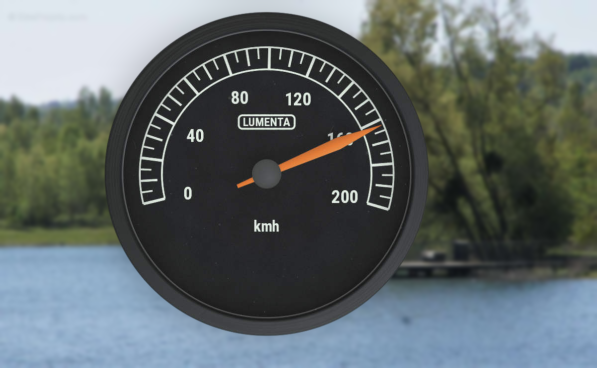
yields 162.5 km/h
